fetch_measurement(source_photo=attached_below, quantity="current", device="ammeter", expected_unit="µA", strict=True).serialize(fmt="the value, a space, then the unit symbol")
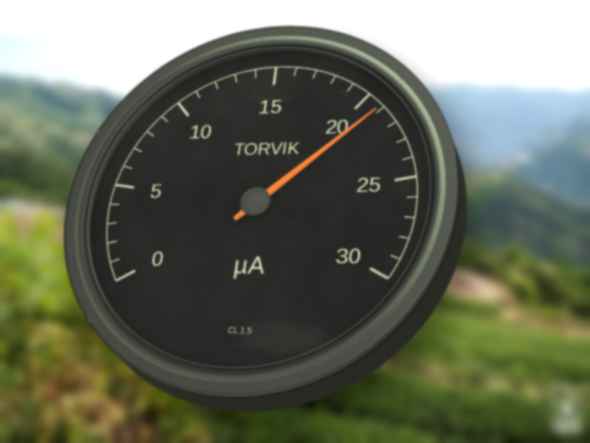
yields 21 µA
